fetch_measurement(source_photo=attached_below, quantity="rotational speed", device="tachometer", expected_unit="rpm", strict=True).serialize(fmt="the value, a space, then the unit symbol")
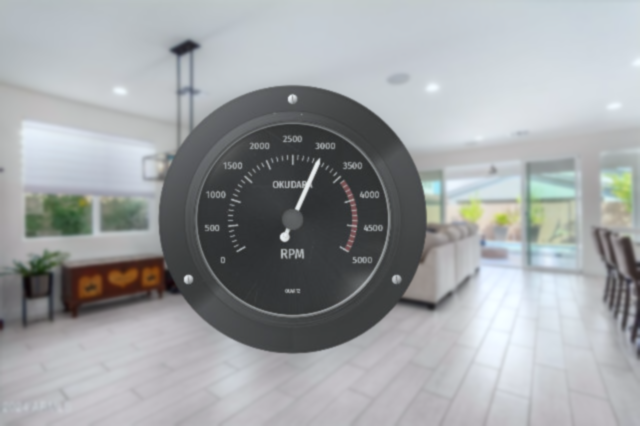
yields 3000 rpm
